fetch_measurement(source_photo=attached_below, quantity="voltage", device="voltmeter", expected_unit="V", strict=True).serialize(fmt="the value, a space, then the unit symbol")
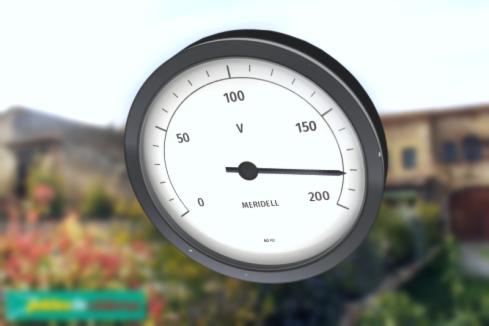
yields 180 V
